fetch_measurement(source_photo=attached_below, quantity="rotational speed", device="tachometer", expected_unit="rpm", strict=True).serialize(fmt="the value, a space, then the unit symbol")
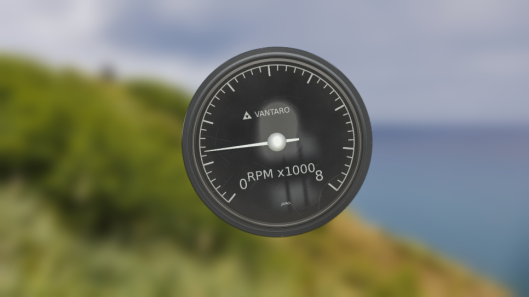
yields 1300 rpm
